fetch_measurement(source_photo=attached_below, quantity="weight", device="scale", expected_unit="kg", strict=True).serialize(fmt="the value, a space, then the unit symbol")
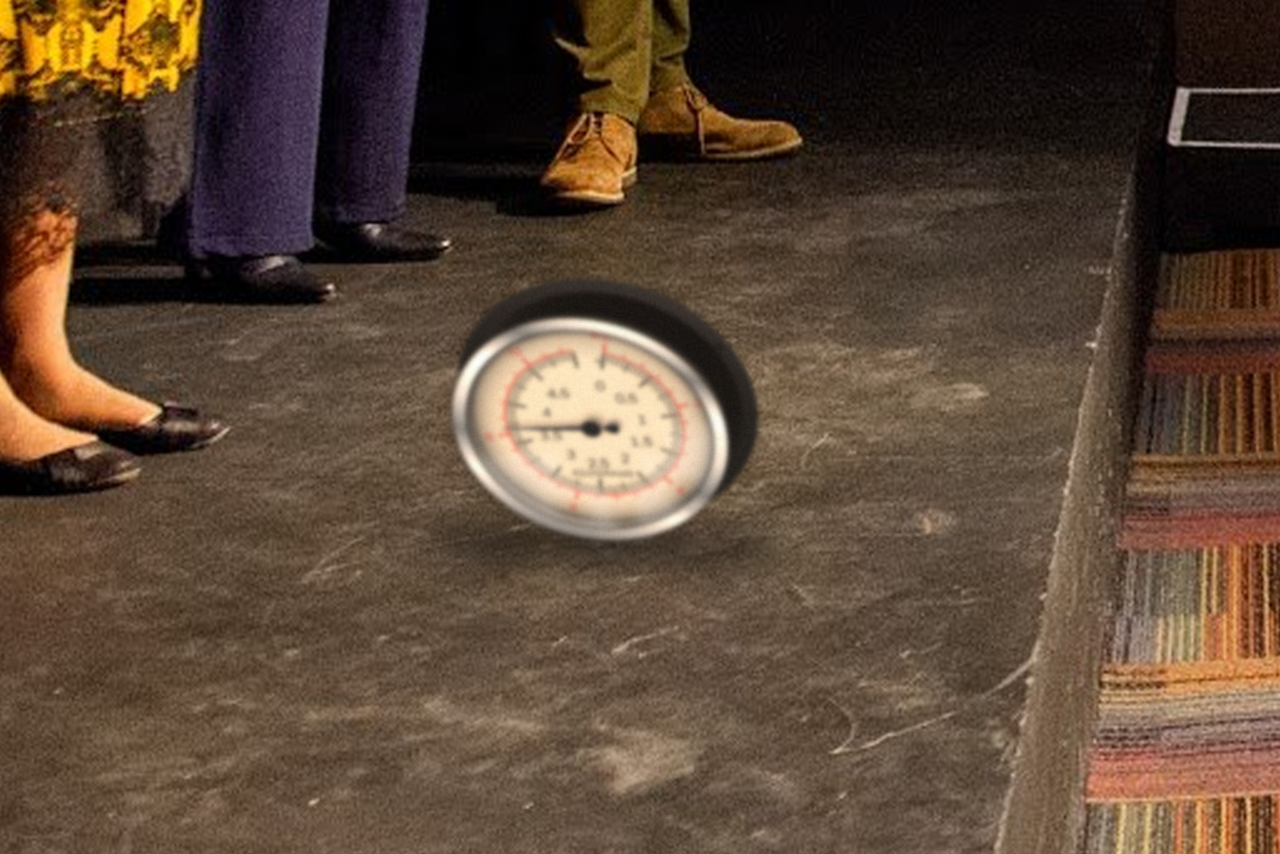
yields 3.75 kg
